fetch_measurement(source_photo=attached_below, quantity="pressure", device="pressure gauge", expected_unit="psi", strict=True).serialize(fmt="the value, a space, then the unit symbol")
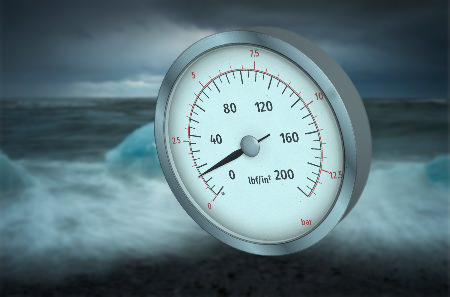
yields 15 psi
